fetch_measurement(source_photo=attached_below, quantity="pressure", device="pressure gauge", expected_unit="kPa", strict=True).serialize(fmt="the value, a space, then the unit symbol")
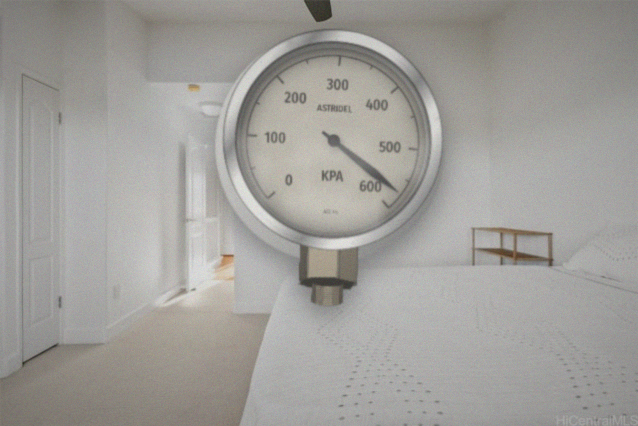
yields 575 kPa
